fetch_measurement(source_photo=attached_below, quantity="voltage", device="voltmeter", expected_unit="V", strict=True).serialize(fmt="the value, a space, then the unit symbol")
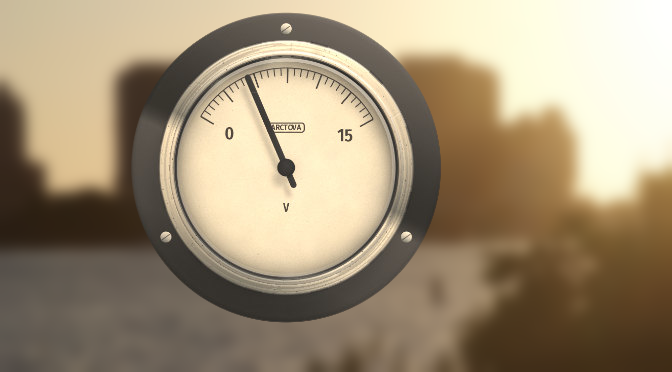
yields 4.5 V
